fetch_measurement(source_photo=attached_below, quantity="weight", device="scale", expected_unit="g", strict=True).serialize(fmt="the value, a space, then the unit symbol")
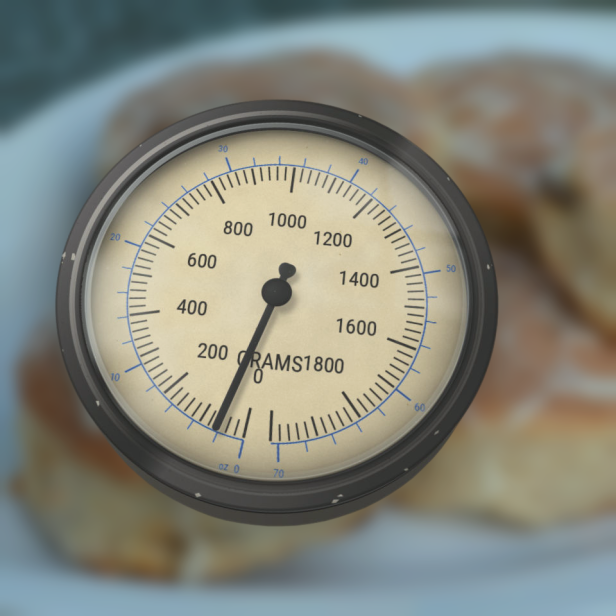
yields 60 g
